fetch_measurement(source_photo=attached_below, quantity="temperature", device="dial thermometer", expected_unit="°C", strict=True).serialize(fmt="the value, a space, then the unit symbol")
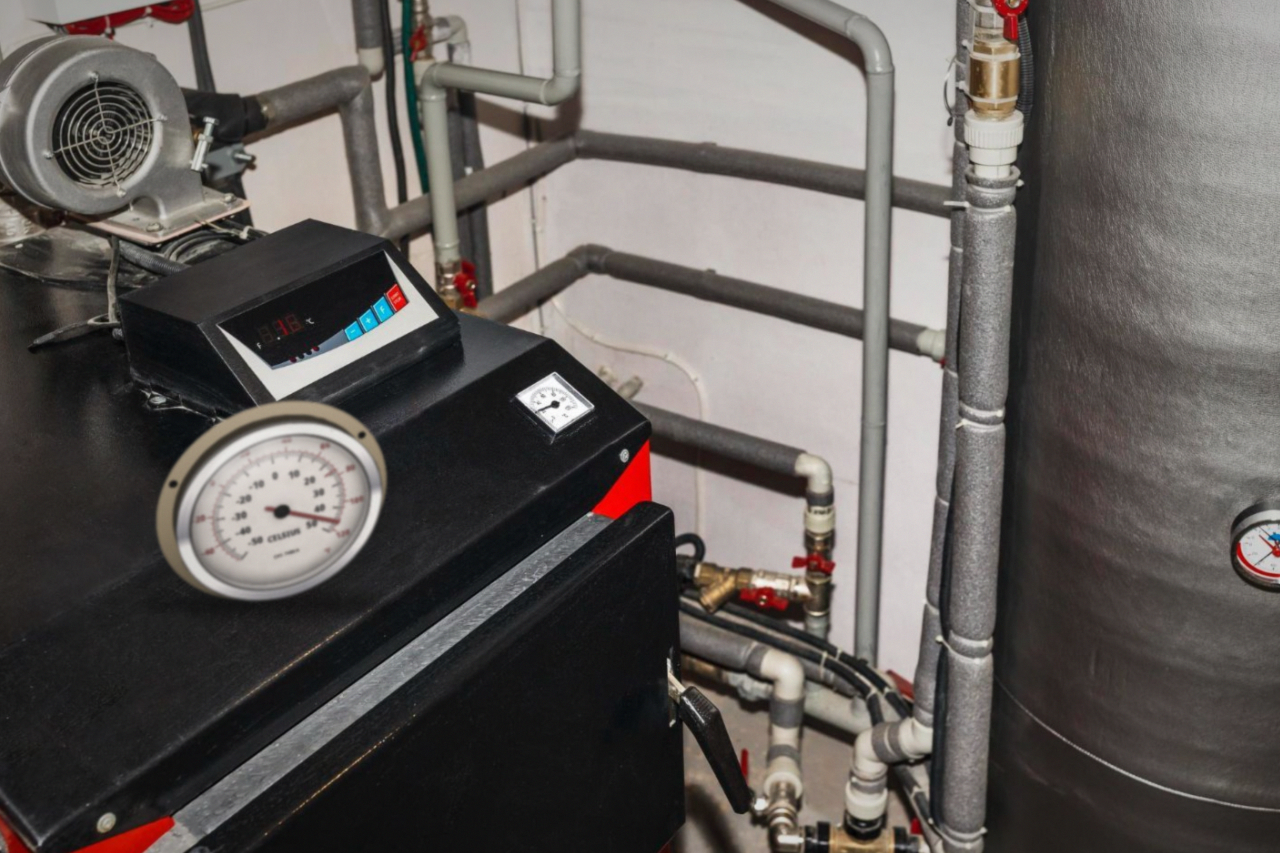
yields 45 °C
